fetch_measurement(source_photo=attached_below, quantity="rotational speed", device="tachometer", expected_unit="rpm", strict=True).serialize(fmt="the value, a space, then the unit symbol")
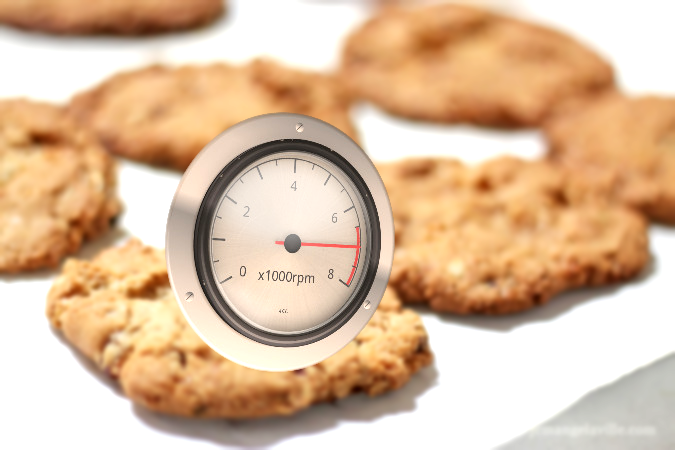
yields 7000 rpm
